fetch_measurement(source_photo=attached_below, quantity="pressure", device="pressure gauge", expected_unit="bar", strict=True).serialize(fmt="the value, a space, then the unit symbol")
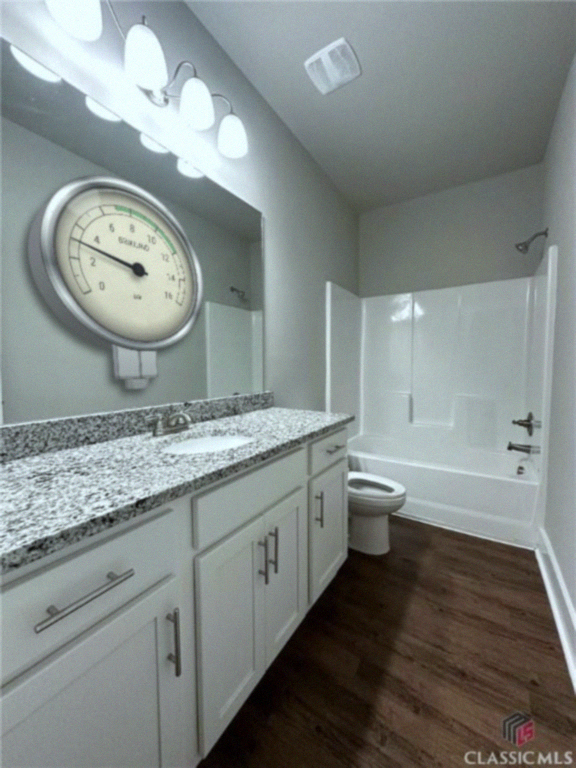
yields 3 bar
